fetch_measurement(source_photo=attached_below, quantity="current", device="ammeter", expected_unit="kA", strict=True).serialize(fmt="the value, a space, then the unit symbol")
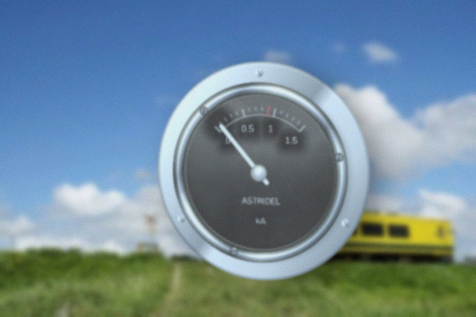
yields 0.1 kA
